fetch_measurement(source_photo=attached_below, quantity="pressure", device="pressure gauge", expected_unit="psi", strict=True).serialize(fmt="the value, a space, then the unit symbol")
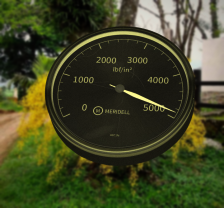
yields 4900 psi
